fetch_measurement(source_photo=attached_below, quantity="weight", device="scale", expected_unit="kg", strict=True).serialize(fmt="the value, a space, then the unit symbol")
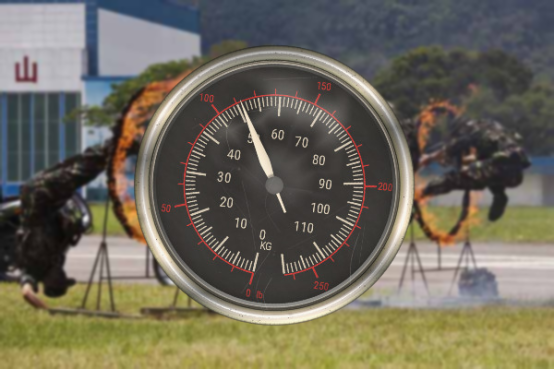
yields 51 kg
